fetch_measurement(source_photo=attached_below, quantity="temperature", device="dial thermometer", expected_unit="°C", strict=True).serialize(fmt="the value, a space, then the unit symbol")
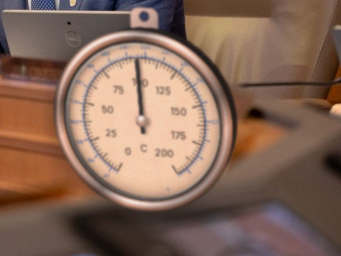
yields 100 °C
